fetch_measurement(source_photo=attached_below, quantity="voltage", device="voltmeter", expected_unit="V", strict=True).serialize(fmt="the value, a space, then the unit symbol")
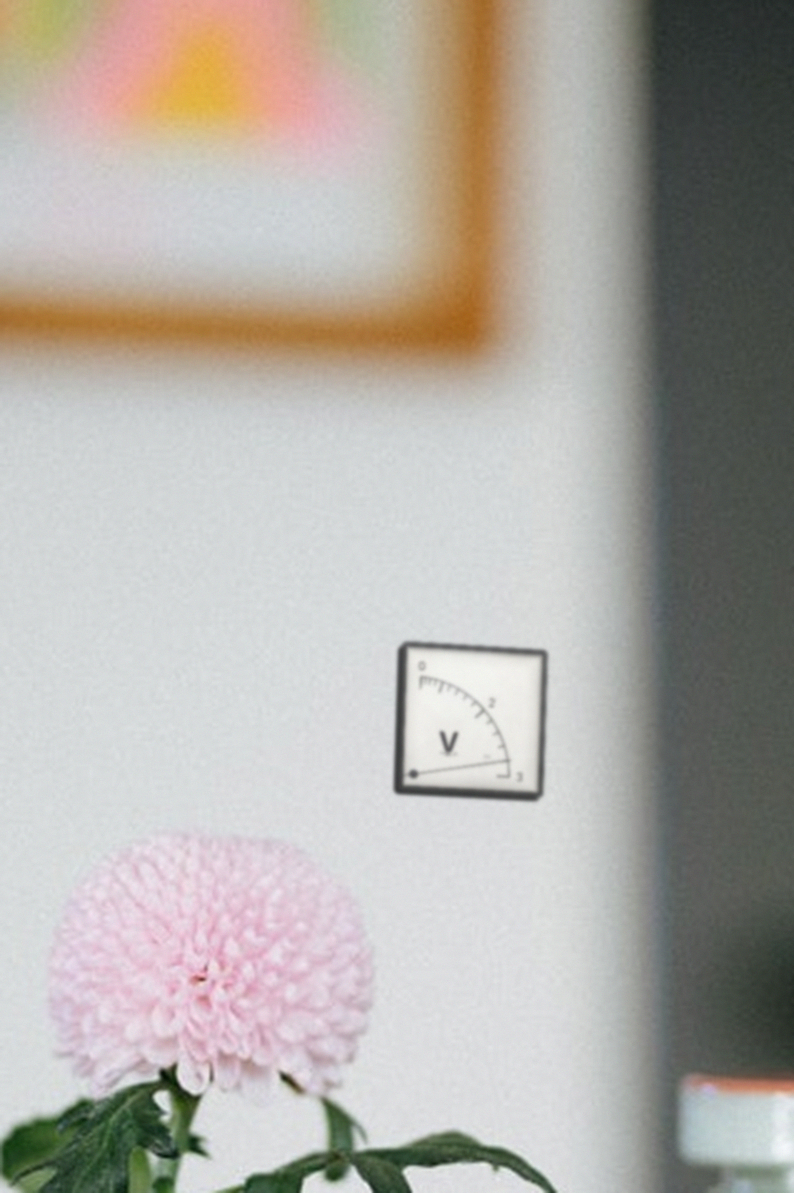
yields 2.8 V
